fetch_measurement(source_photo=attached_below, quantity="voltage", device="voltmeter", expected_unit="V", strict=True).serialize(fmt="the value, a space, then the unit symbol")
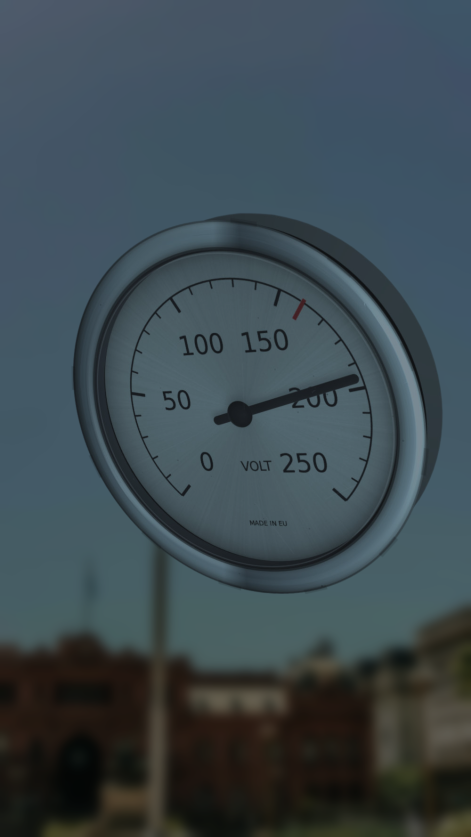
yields 195 V
